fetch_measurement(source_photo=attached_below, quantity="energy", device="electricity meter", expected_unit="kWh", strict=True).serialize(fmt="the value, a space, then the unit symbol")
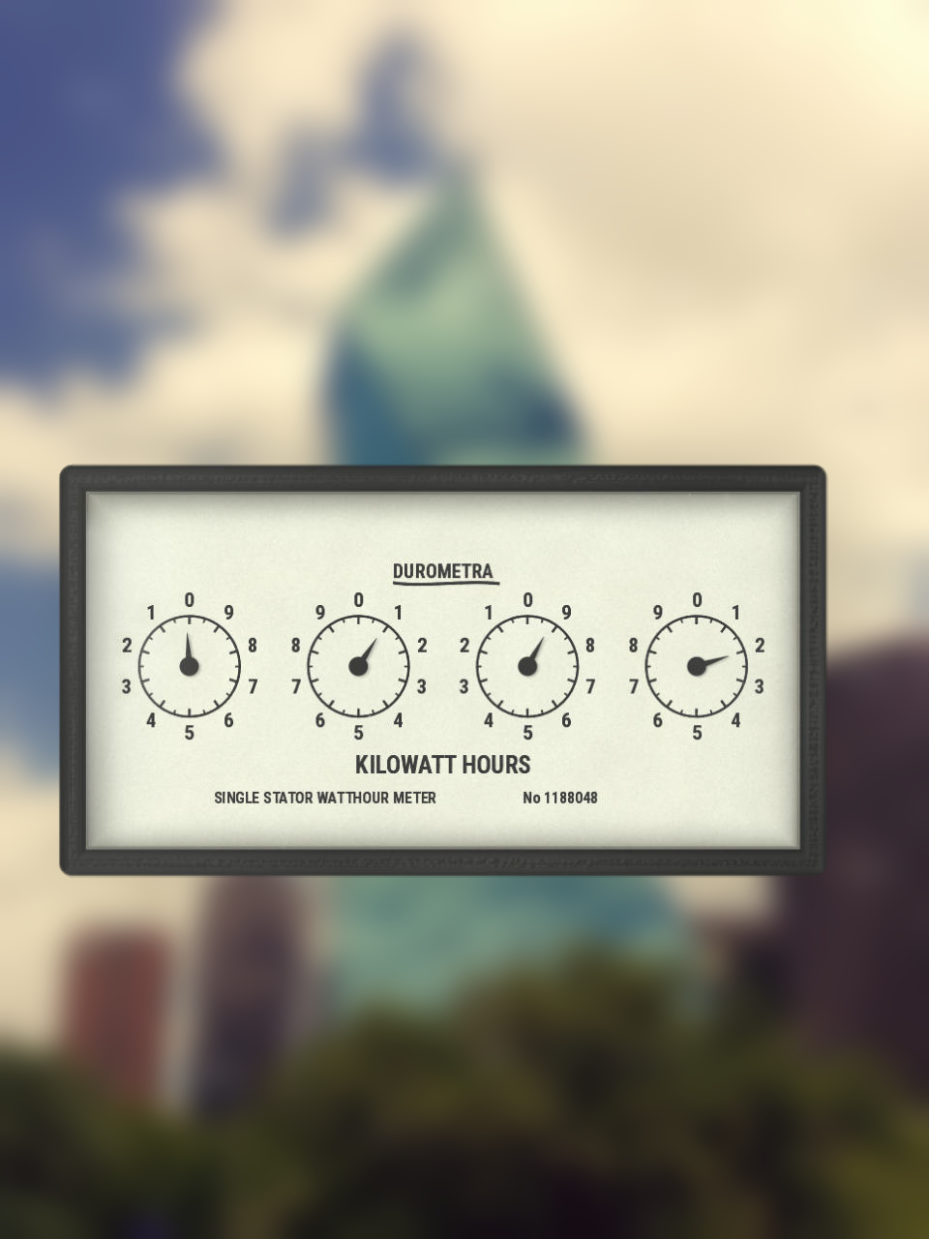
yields 92 kWh
